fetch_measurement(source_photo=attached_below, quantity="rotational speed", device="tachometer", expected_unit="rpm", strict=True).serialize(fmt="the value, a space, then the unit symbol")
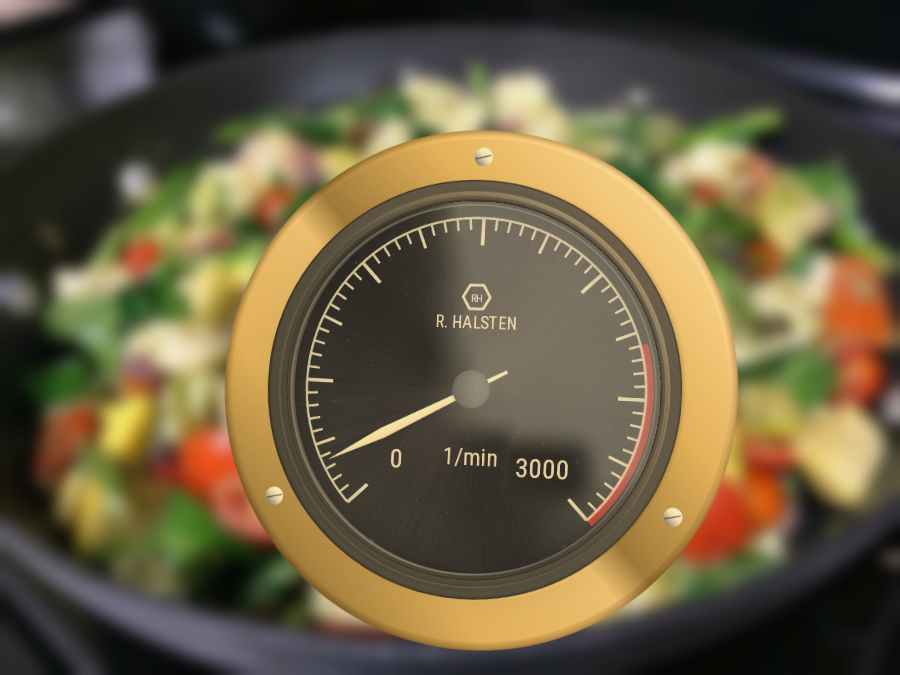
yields 175 rpm
